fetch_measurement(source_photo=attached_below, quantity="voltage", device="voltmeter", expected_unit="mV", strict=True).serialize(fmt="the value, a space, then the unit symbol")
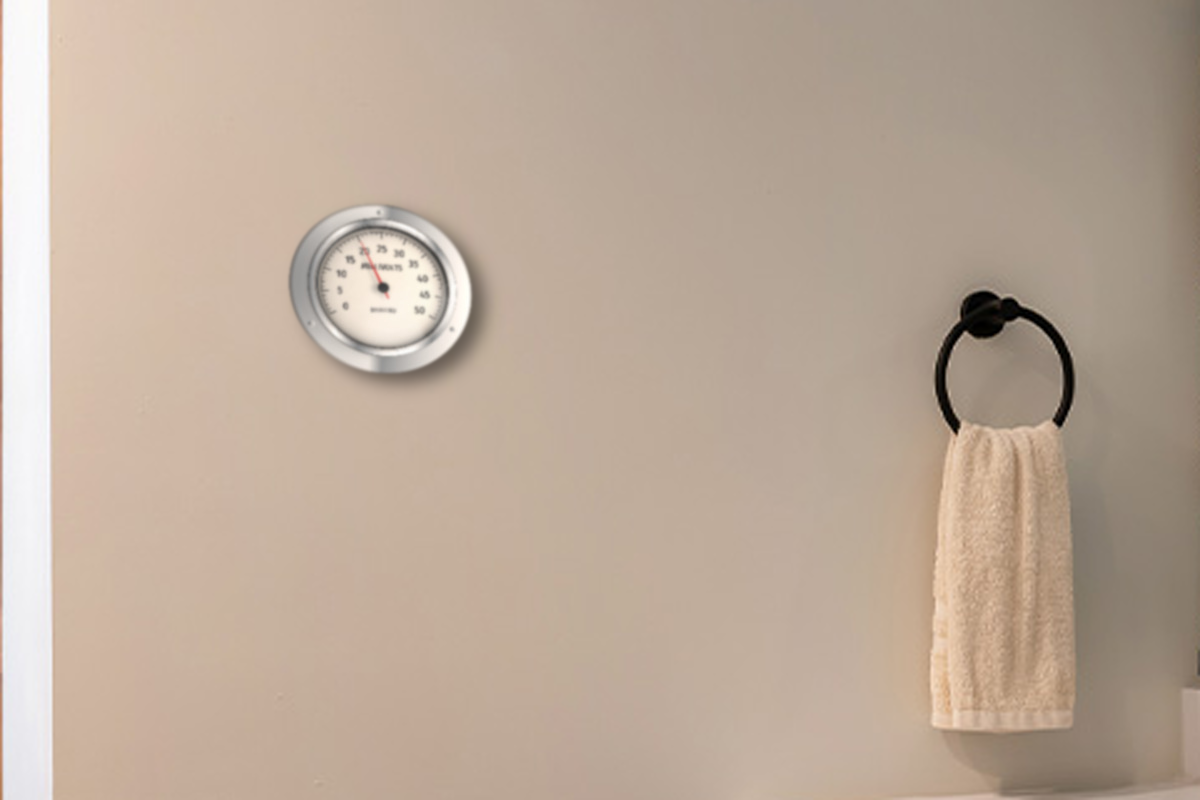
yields 20 mV
